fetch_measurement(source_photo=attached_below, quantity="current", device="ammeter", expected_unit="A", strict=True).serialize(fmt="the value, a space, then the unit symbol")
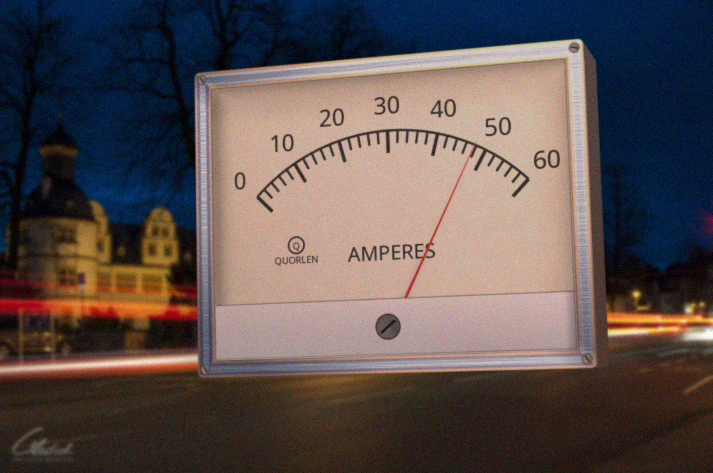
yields 48 A
